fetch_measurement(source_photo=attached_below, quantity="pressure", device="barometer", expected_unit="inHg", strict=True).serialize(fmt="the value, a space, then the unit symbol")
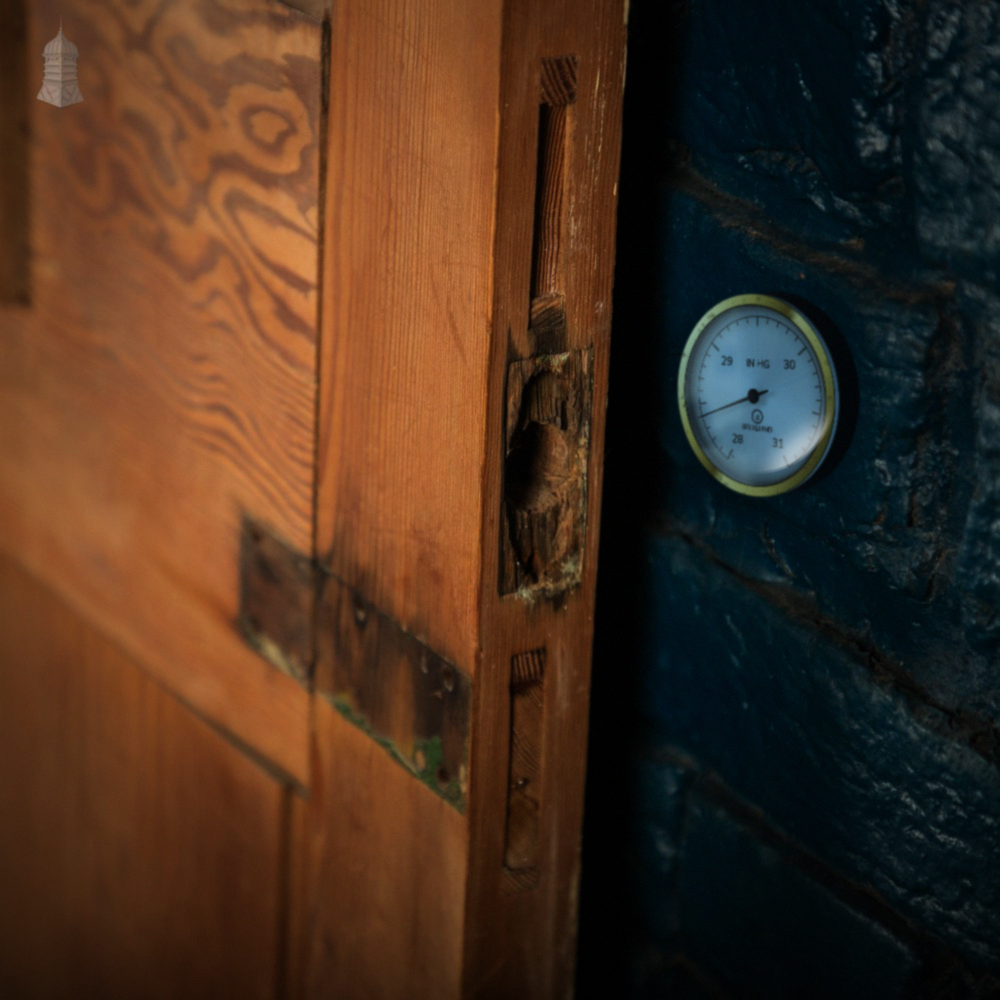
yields 28.4 inHg
